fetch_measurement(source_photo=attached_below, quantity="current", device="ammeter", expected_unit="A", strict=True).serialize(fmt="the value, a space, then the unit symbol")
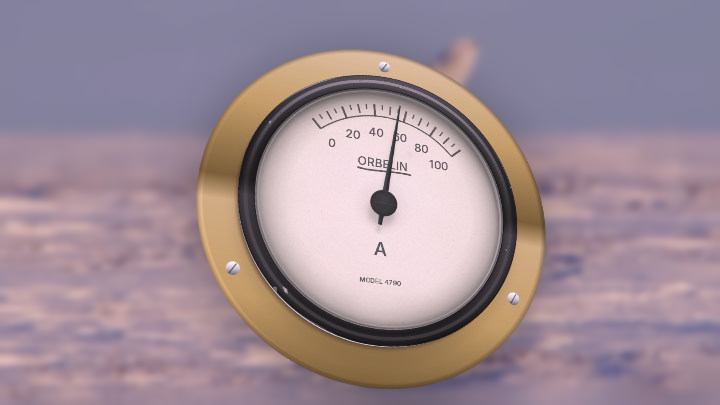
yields 55 A
